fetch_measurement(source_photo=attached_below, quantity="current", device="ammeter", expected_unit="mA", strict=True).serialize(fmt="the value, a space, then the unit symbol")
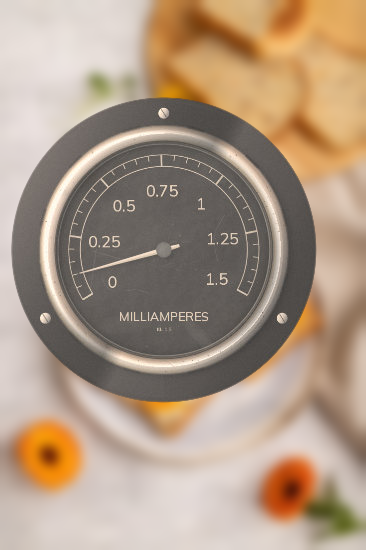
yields 0.1 mA
